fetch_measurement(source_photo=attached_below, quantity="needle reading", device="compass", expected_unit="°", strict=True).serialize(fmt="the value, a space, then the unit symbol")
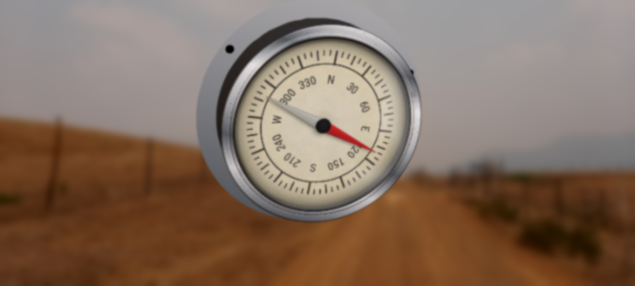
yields 110 °
